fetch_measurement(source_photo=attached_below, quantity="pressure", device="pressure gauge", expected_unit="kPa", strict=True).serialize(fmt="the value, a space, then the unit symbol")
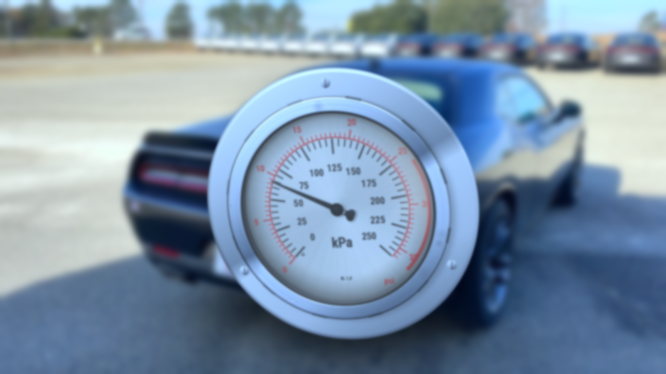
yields 65 kPa
